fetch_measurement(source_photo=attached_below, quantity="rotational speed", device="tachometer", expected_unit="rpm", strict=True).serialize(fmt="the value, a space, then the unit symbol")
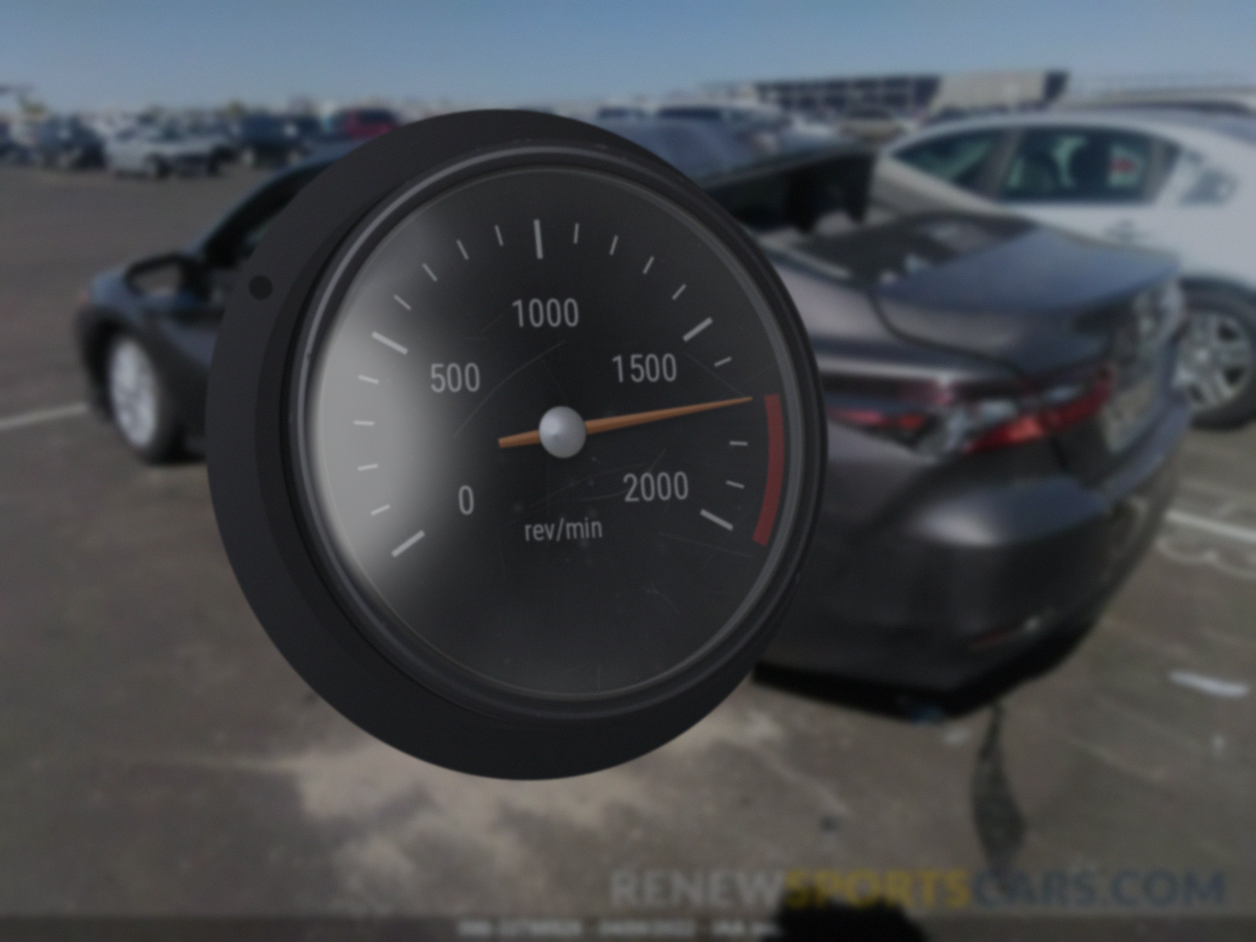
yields 1700 rpm
